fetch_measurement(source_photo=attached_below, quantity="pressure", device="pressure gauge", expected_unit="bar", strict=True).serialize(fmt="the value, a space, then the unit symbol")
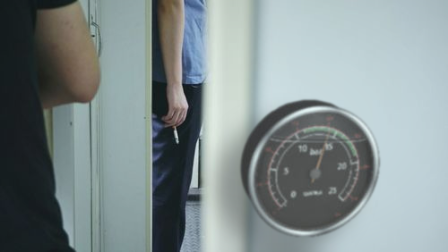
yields 14 bar
